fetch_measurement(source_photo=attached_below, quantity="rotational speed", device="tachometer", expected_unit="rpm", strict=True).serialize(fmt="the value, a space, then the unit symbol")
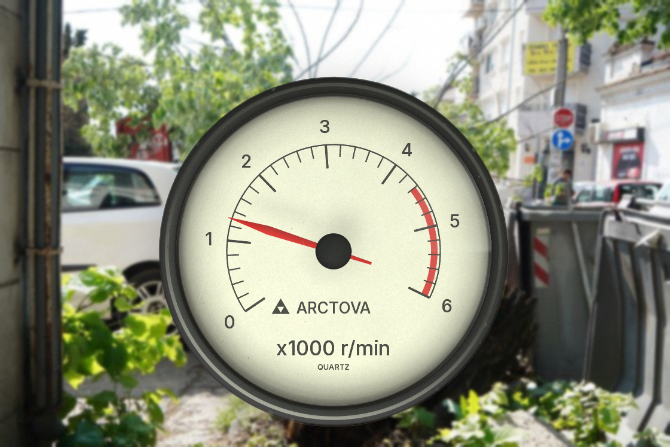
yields 1300 rpm
